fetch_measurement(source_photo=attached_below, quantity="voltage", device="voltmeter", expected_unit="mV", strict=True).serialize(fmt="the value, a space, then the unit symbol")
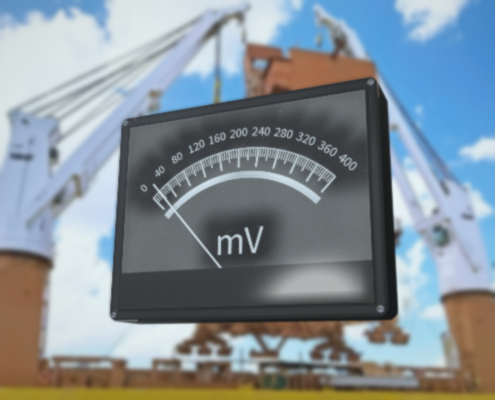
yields 20 mV
